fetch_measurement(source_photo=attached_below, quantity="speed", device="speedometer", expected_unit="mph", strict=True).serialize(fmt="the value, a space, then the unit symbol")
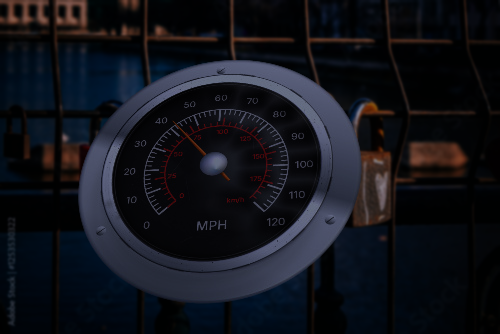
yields 42 mph
